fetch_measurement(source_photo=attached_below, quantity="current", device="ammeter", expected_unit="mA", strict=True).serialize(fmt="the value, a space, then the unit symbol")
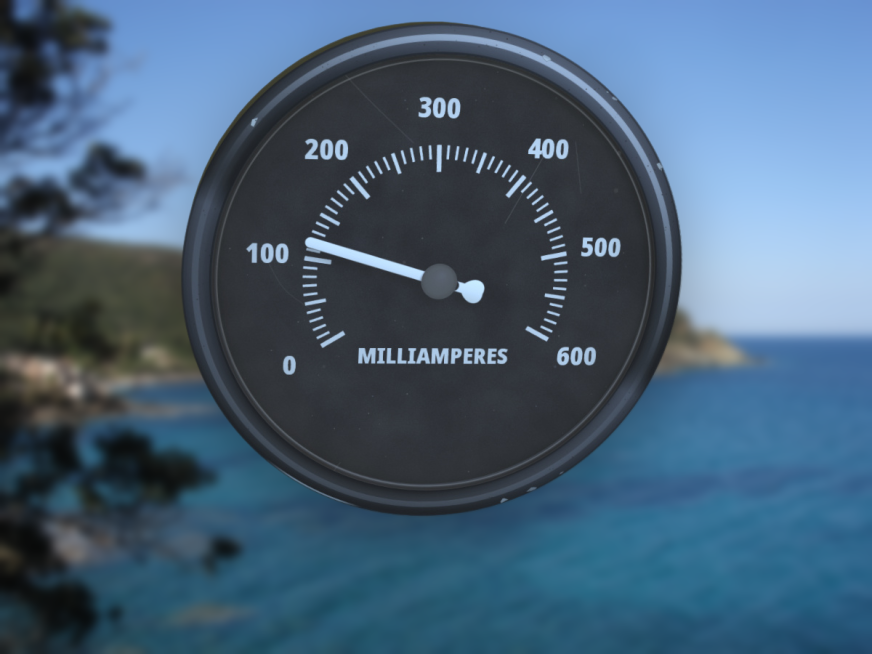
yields 120 mA
